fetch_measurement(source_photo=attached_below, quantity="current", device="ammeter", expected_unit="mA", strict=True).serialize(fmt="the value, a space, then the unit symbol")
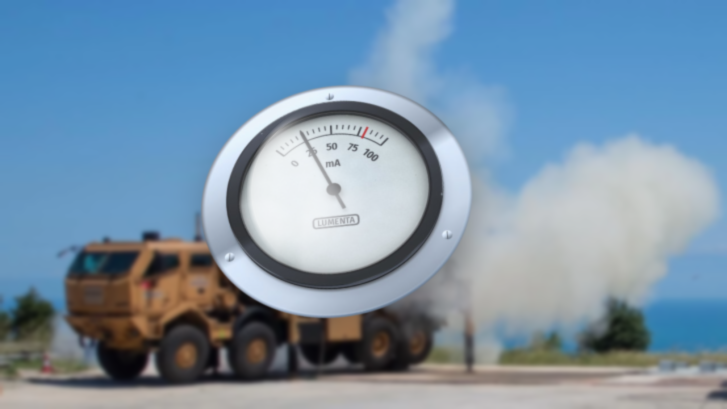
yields 25 mA
